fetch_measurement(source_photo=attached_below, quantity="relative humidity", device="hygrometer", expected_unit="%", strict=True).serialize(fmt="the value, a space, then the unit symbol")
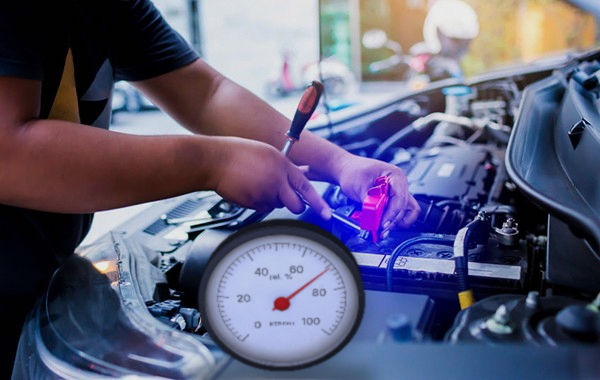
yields 70 %
